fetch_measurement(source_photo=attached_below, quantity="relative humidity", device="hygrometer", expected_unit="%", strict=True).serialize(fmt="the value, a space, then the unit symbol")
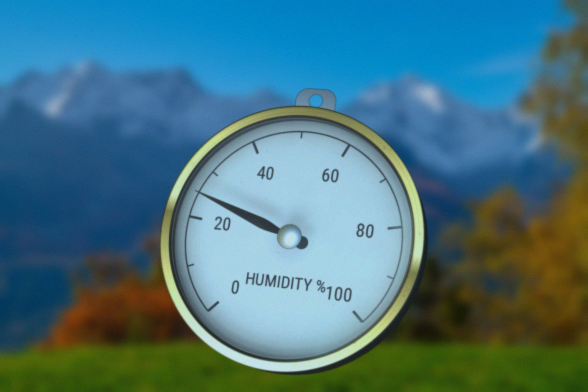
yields 25 %
